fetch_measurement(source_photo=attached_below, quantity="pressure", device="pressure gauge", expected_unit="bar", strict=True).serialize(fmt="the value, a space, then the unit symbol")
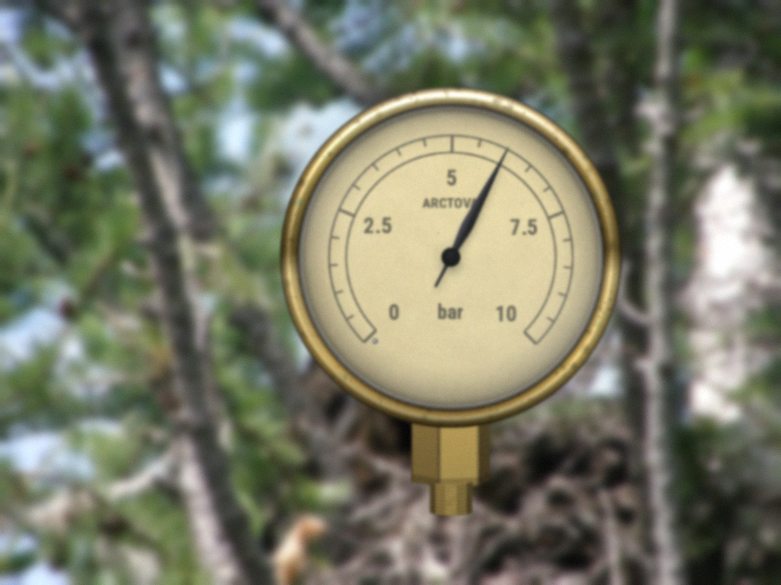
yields 6 bar
